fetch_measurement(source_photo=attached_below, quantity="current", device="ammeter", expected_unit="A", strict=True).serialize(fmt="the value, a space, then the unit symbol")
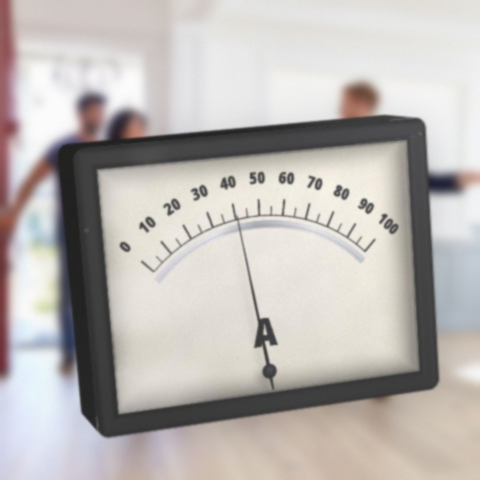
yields 40 A
